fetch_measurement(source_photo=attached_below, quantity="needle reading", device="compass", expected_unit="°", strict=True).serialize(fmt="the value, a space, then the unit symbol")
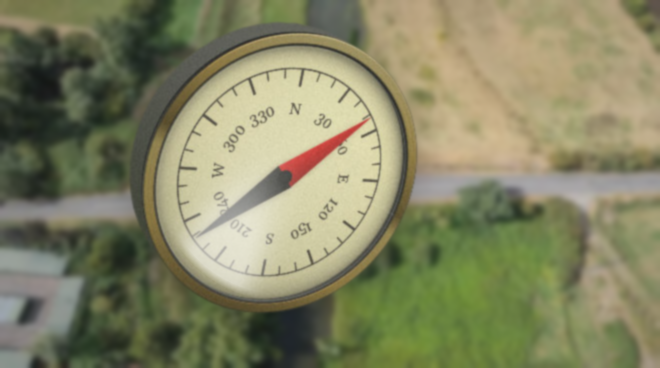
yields 50 °
